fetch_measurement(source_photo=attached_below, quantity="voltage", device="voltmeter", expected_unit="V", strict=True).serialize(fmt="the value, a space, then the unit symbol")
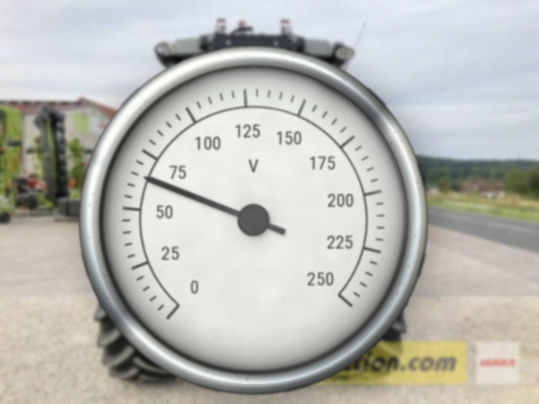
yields 65 V
